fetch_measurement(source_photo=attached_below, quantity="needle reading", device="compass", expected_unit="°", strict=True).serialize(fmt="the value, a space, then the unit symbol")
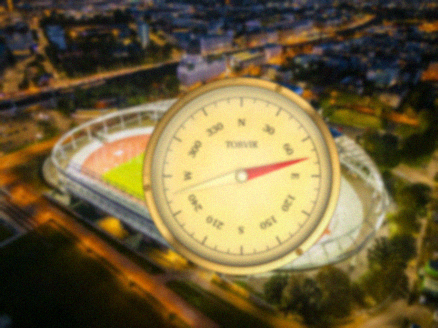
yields 75 °
